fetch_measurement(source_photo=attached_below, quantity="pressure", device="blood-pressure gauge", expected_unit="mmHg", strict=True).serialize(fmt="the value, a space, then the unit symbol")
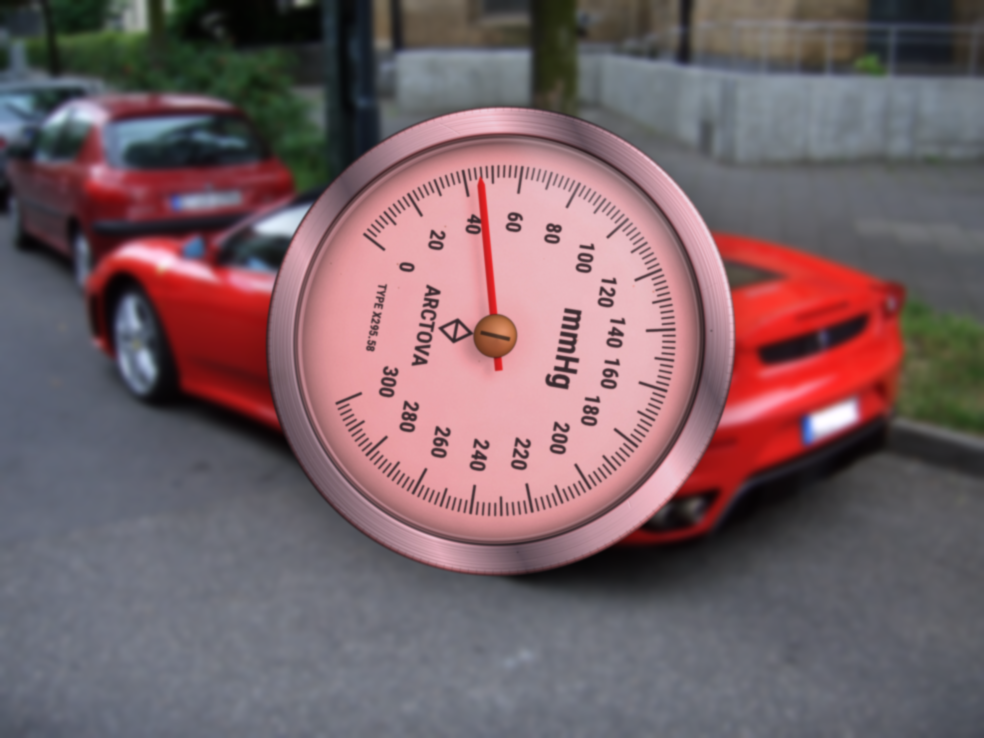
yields 46 mmHg
